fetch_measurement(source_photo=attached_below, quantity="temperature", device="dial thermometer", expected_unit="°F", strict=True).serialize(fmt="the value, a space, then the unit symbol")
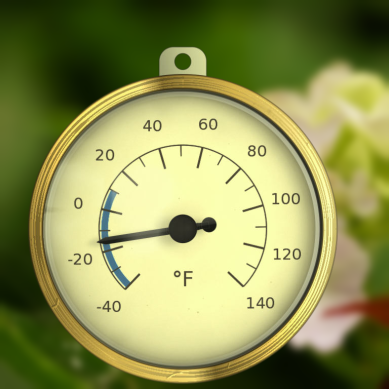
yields -15 °F
